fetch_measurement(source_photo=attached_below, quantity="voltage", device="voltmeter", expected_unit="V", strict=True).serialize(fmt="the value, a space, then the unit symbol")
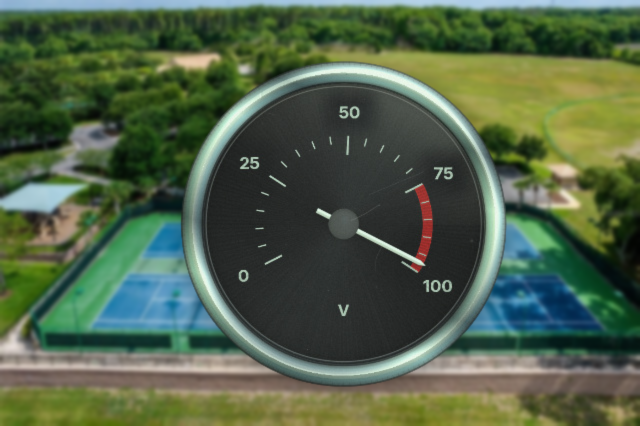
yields 97.5 V
